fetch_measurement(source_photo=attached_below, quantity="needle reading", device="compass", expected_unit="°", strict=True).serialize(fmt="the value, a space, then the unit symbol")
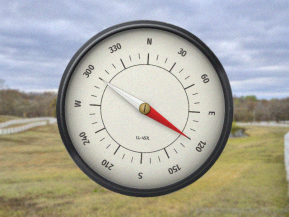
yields 120 °
